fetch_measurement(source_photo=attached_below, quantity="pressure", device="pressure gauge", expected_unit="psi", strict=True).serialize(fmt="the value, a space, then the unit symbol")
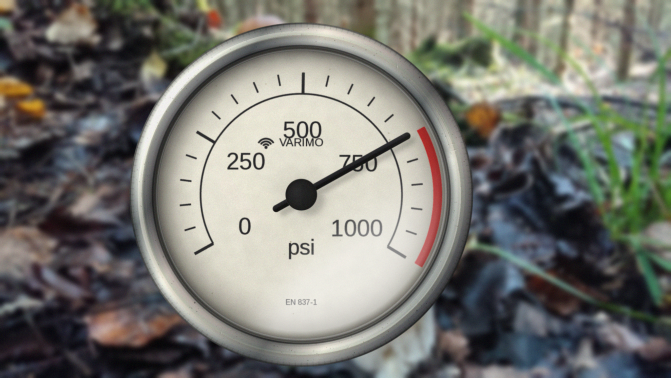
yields 750 psi
